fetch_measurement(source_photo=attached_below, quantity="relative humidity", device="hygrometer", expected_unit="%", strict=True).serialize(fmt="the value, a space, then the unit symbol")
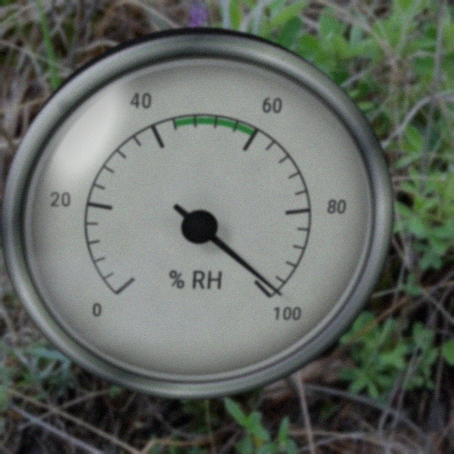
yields 98 %
